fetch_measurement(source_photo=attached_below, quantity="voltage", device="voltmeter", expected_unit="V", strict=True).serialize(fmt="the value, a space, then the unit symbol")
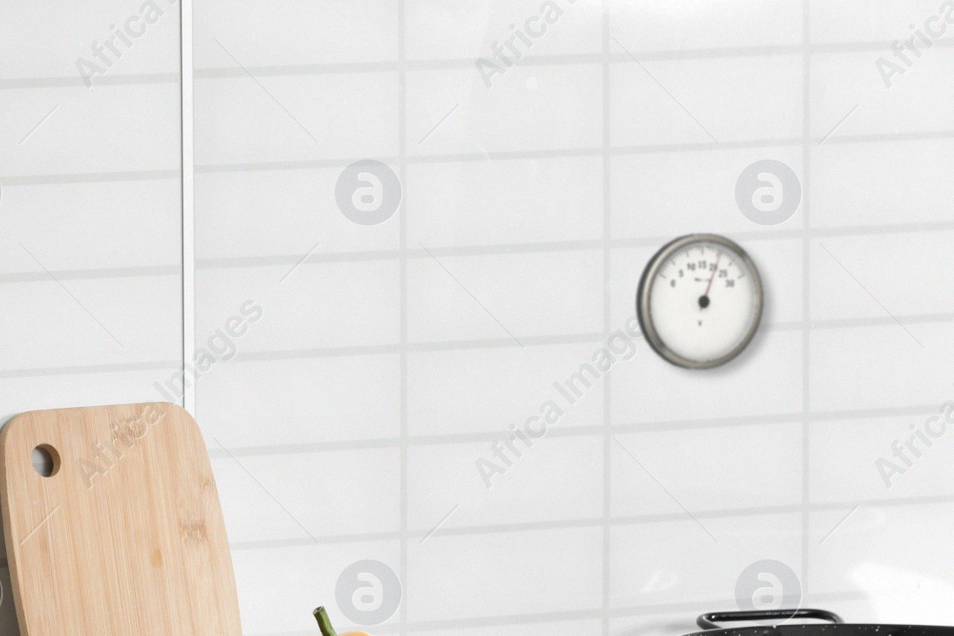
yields 20 V
